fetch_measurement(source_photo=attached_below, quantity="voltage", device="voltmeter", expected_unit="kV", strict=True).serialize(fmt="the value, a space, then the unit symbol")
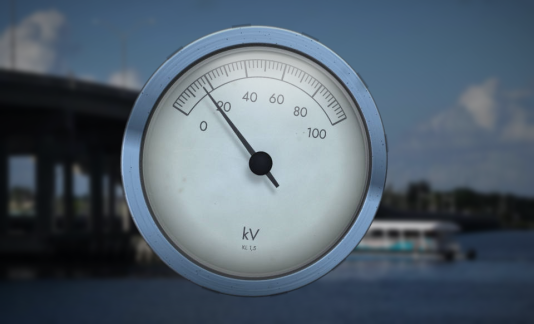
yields 16 kV
